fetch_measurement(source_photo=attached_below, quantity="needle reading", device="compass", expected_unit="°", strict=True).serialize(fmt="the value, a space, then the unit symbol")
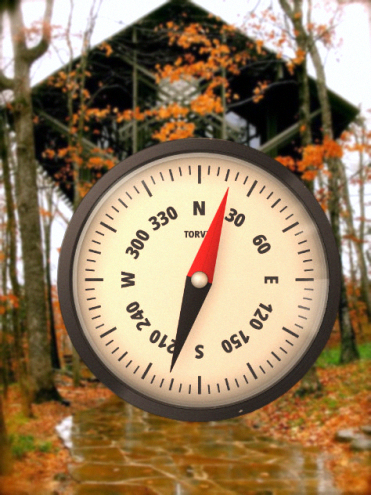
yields 17.5 °
